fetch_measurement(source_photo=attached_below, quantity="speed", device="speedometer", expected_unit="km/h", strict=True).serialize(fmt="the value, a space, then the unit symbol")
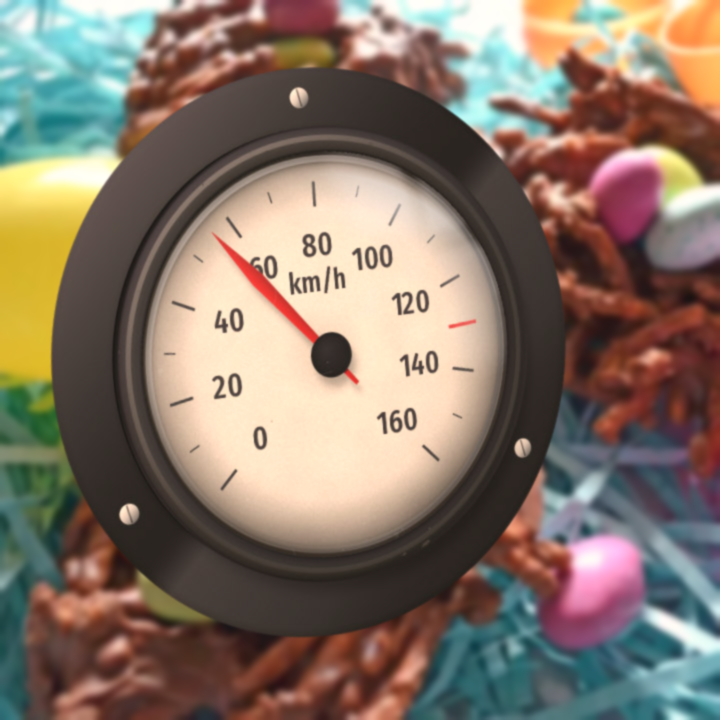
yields 55 km/h
